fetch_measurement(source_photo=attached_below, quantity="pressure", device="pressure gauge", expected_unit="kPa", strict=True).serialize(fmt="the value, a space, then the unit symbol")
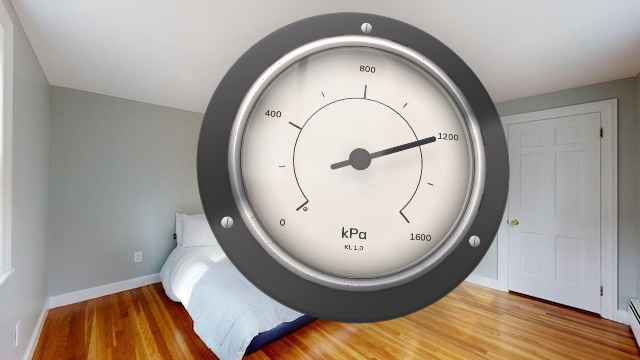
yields 1200 kPa
